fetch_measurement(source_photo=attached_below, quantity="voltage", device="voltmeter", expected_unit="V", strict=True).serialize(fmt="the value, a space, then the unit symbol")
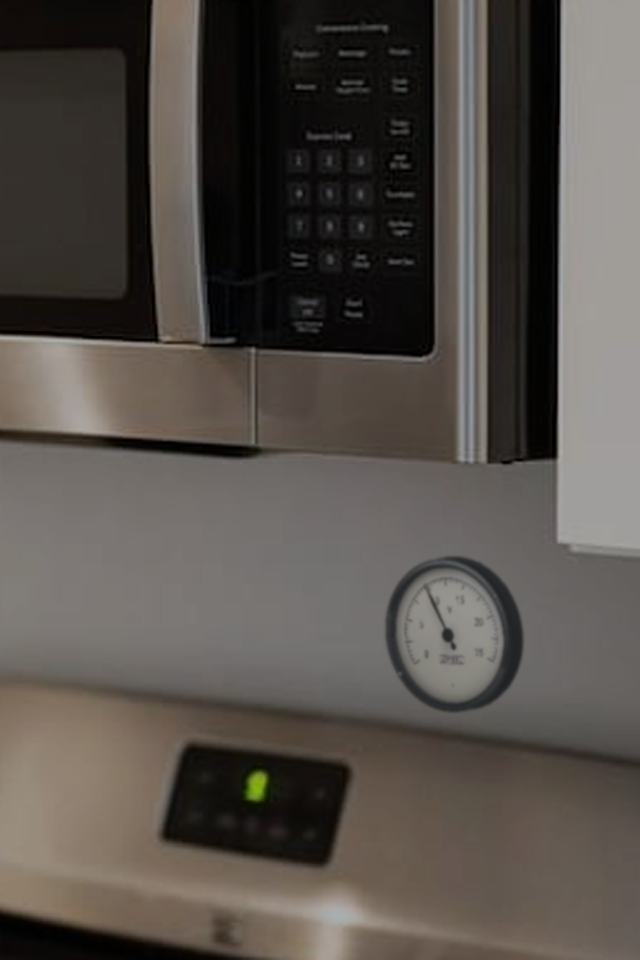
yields 10 V
